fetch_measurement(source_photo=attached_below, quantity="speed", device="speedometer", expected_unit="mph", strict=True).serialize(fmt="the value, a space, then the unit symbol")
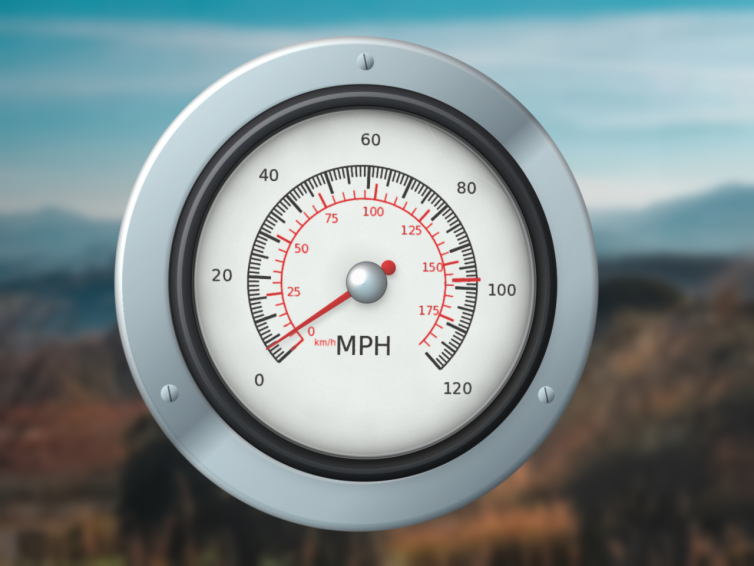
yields 4 mph
